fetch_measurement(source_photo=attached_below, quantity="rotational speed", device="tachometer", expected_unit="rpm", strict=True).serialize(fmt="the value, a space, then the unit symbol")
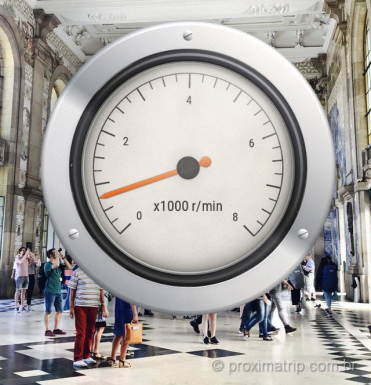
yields 750 rpm
